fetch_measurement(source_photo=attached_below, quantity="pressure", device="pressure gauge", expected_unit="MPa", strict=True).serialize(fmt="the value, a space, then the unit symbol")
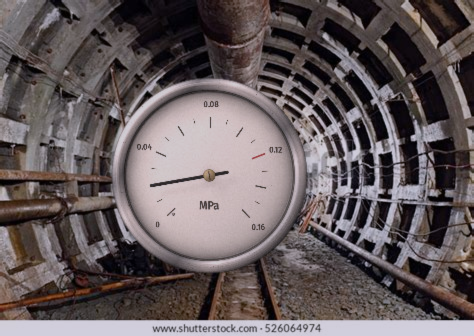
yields 0.02 MPa
